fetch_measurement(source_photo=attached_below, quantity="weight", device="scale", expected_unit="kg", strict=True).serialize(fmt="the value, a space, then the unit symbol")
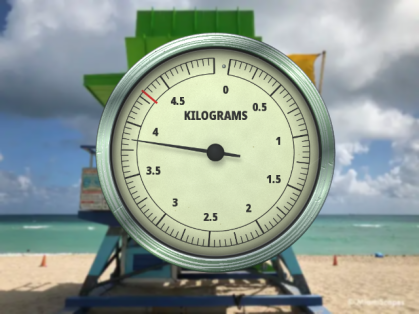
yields 3.85 kg
